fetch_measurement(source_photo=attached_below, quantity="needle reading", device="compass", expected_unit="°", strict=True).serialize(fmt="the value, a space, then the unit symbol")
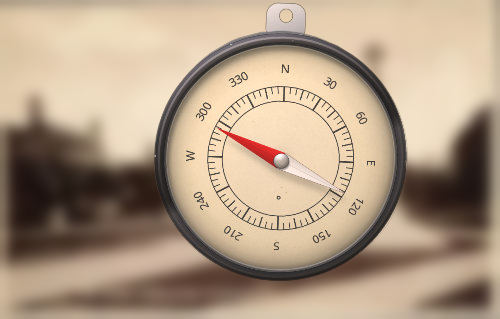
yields 295 °
